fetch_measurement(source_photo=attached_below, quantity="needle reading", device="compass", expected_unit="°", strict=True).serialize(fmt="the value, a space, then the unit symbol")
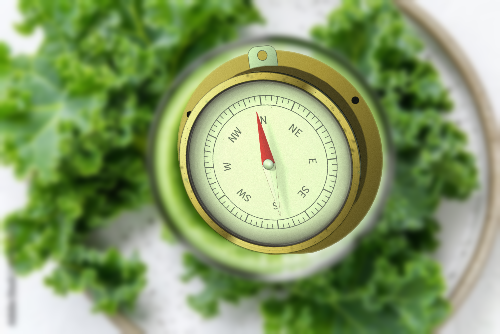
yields 355 °
